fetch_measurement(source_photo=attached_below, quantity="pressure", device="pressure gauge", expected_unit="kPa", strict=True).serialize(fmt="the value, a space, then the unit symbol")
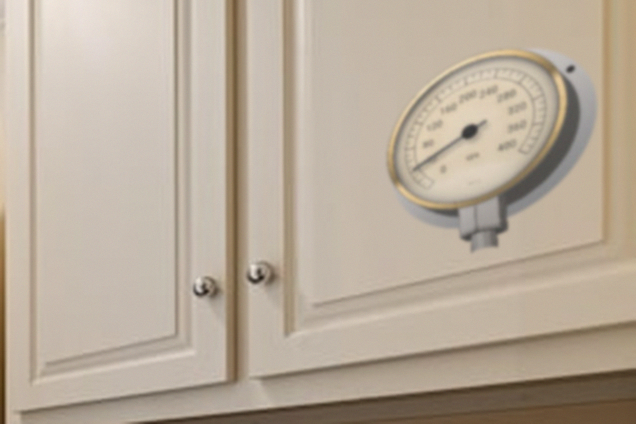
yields 40 kPa
